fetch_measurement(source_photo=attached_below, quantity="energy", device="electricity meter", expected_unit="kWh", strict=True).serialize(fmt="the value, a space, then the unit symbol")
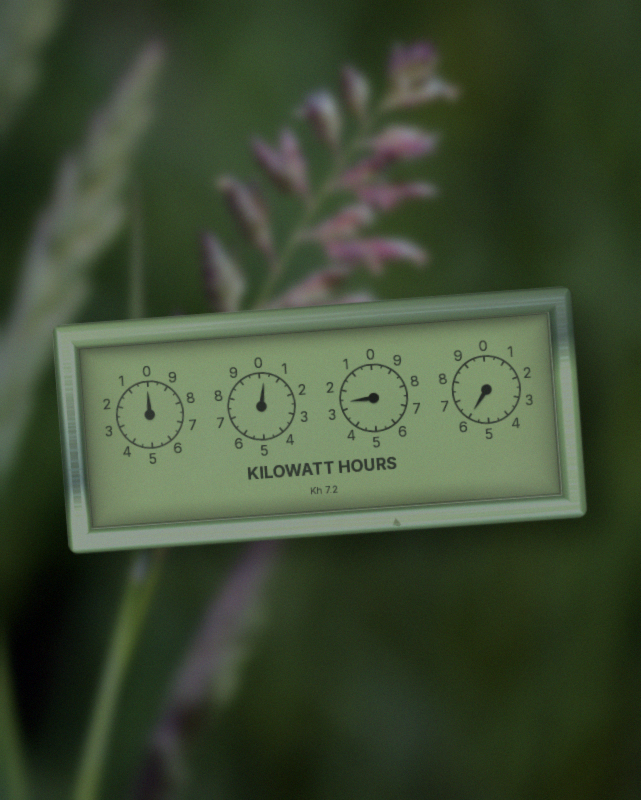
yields 26 kWh
